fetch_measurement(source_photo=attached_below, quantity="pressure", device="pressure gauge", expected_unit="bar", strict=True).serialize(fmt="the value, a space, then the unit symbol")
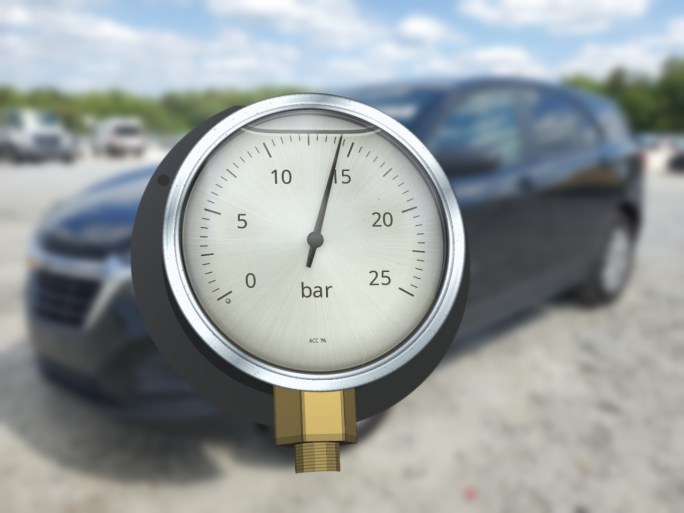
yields 14.25 bar
